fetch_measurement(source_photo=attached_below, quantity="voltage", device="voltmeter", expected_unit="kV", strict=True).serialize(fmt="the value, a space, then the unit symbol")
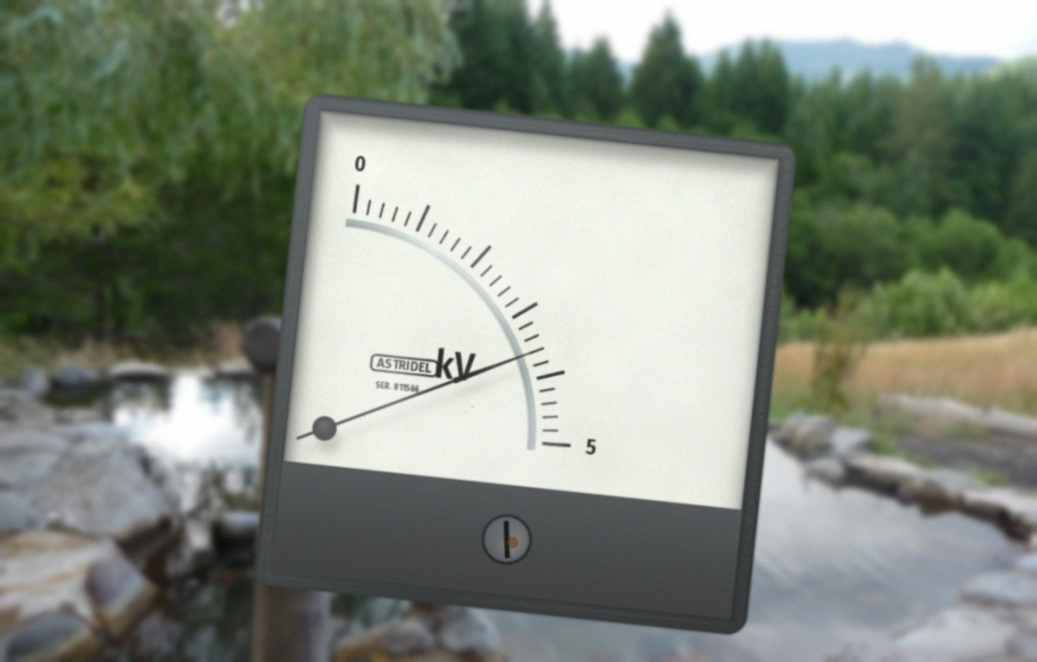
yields 3.6 kV
